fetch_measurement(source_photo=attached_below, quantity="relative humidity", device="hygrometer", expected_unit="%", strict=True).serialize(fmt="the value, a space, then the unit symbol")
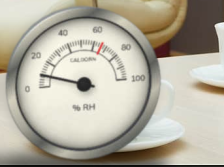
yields 10 %
